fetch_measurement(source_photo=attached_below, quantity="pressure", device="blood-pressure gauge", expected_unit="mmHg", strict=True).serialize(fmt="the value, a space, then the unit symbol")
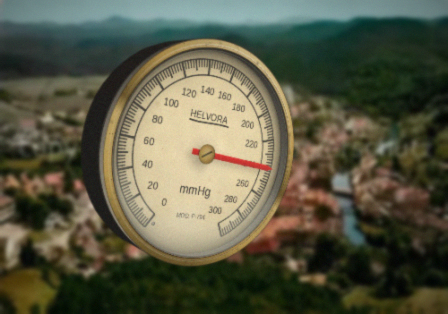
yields 240 mmHg
